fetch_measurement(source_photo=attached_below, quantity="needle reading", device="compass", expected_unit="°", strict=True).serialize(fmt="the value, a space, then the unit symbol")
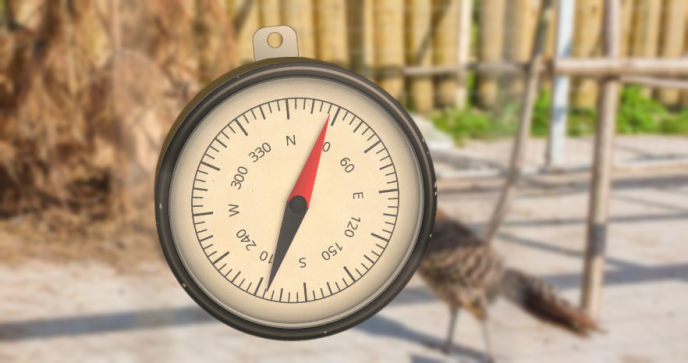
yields 25 °
